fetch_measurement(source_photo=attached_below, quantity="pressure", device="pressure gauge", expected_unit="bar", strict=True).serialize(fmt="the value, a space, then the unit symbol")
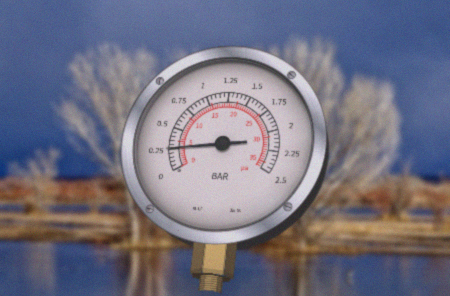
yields 0.25 bar
